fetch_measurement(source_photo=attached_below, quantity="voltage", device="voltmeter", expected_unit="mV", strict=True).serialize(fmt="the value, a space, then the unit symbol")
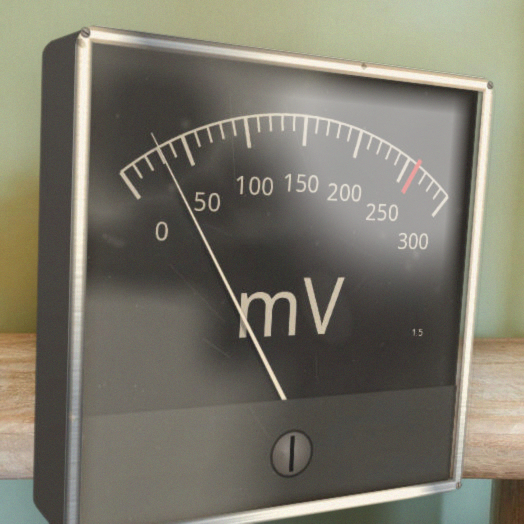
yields 30 mV
